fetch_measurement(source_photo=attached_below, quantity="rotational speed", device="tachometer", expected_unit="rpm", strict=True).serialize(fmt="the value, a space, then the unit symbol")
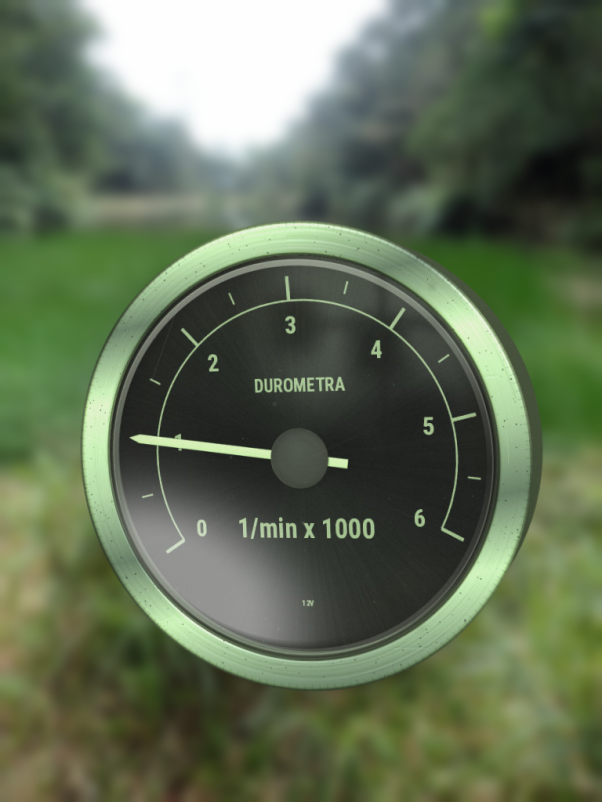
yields 1000 rpm
